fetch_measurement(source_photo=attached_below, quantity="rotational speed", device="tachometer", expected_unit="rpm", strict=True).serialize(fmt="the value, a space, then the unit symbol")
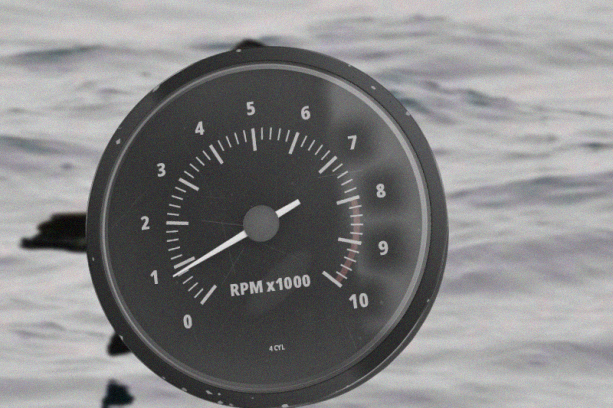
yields 800 rpm
